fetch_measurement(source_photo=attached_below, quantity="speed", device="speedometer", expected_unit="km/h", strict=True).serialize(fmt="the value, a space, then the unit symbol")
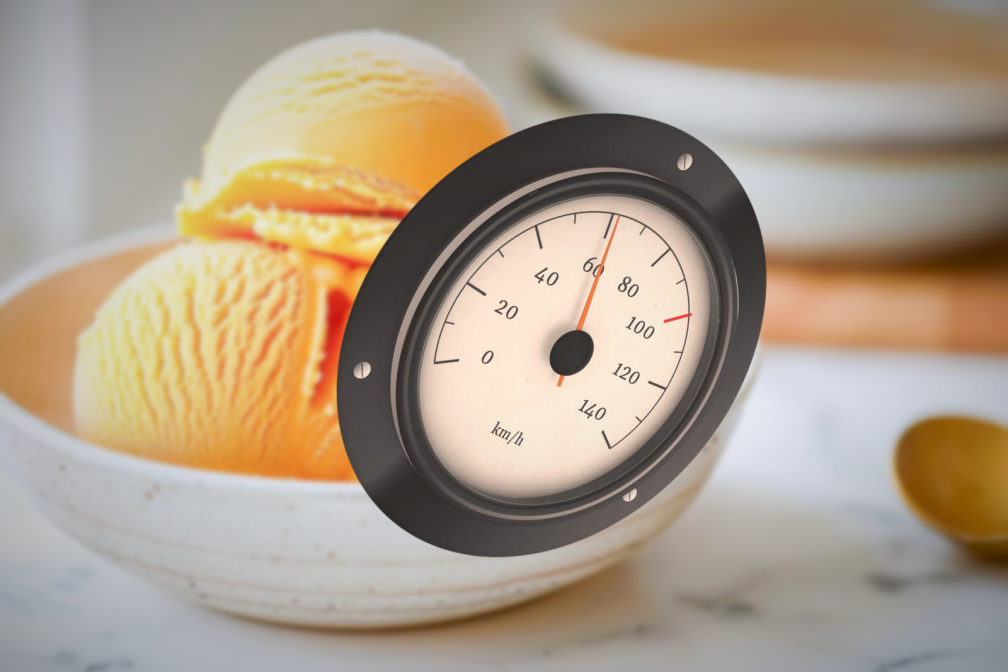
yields 60 km/h
